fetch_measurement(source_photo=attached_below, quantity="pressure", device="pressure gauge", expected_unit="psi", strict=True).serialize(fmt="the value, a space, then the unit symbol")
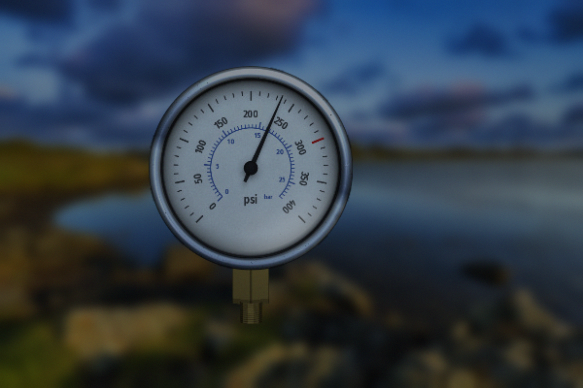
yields 235 psi
